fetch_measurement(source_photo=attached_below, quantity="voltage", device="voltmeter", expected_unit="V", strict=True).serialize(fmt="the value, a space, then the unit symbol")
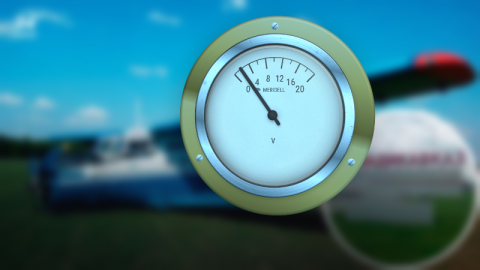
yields 2 V
